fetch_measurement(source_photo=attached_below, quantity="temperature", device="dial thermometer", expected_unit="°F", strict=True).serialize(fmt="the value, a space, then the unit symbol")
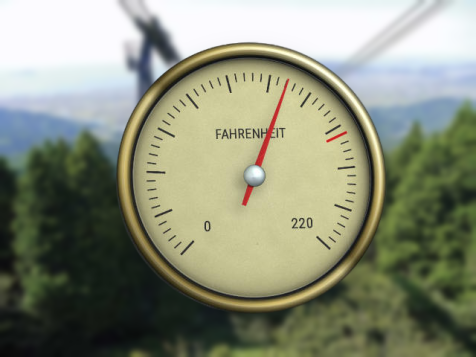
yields 128 °F
